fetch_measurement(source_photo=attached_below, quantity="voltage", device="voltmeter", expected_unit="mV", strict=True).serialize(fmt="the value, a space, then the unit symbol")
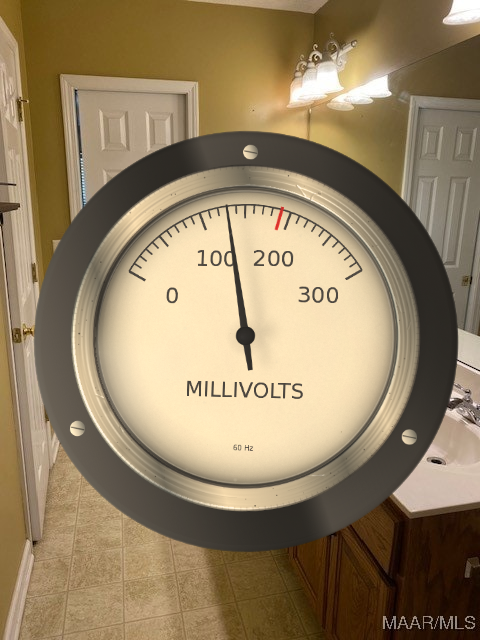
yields 130 mV
